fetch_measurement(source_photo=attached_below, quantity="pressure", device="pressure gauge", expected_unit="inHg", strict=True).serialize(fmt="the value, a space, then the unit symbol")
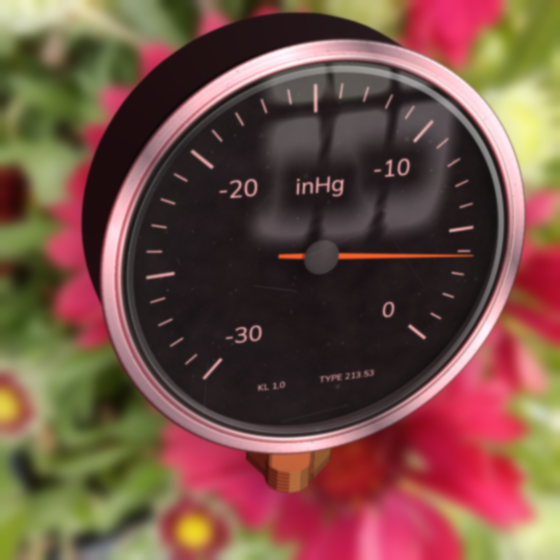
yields -4 inHg
